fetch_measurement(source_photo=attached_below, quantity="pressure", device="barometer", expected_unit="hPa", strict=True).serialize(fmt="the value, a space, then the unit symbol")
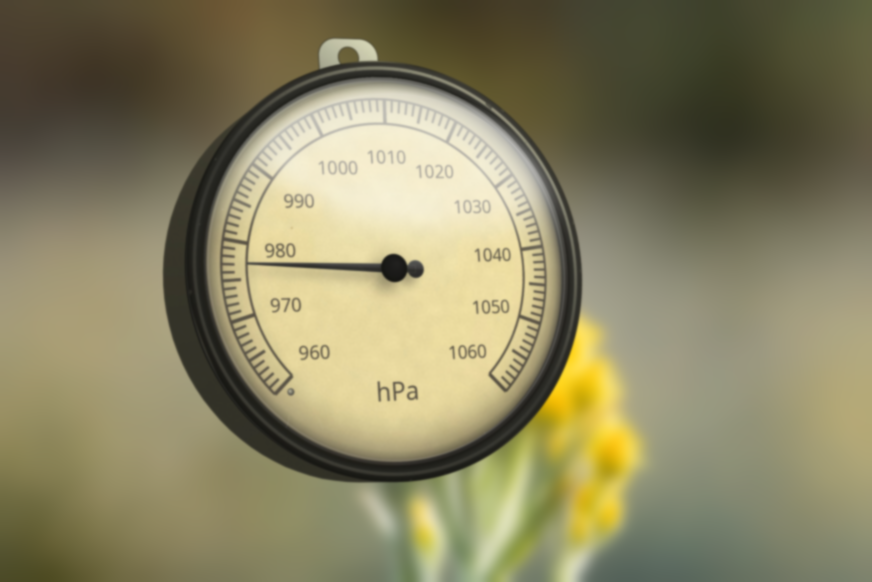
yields 977 hPa
